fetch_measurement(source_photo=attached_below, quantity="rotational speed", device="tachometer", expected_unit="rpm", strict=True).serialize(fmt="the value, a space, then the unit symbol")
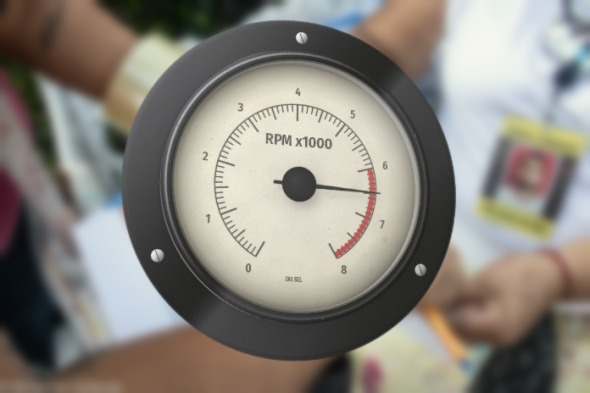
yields 6500 rpm
